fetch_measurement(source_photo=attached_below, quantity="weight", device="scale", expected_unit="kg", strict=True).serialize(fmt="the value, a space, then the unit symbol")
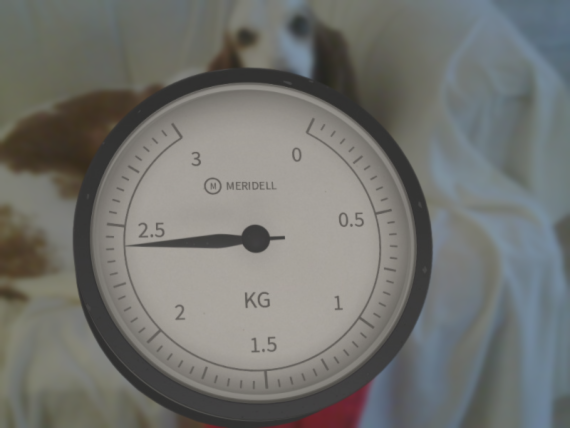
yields 2.4 kg
